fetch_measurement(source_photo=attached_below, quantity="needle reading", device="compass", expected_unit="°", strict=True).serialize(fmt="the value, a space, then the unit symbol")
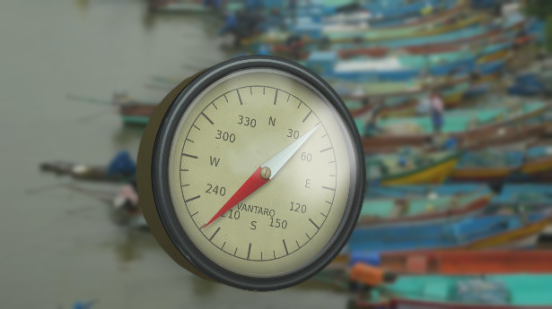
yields 220 °
